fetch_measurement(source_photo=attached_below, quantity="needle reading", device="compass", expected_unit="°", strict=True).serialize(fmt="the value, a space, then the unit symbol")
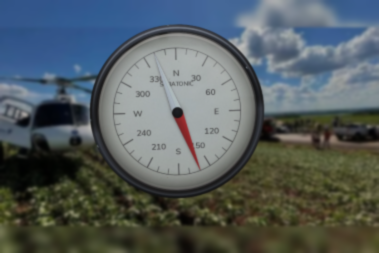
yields 160 °
